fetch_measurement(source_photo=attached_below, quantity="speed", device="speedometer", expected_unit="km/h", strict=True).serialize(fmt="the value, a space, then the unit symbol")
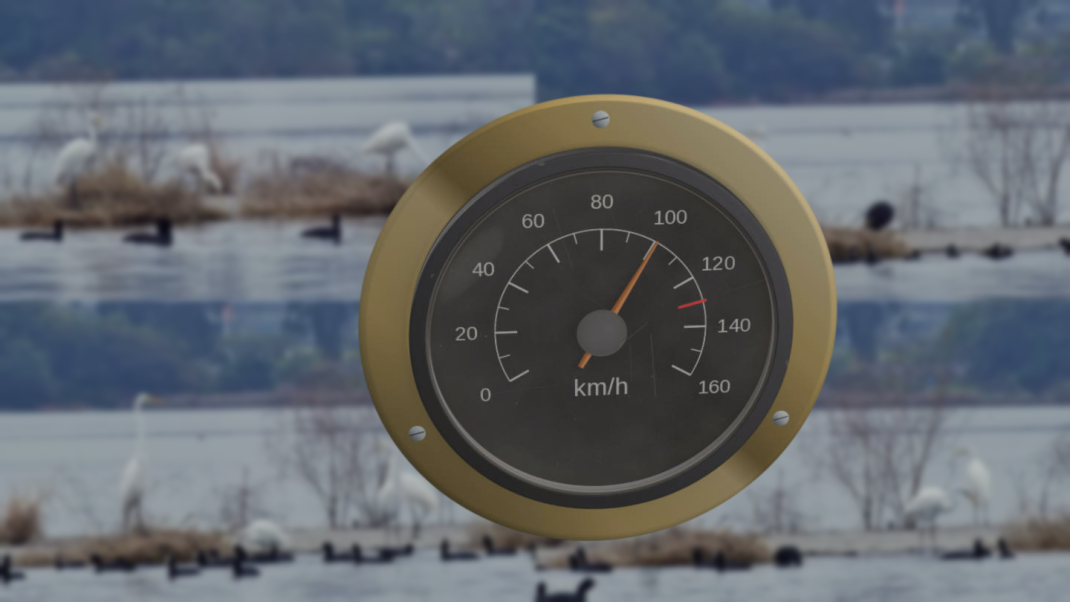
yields 100 km/h
